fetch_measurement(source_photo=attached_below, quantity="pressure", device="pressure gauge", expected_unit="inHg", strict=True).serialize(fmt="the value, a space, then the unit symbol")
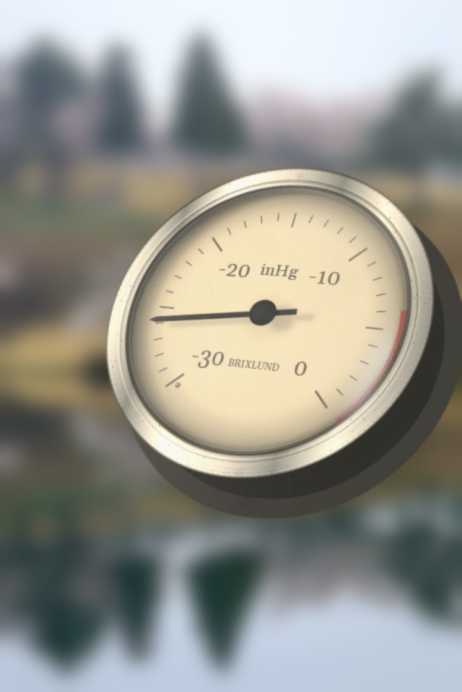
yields -26 inHg
